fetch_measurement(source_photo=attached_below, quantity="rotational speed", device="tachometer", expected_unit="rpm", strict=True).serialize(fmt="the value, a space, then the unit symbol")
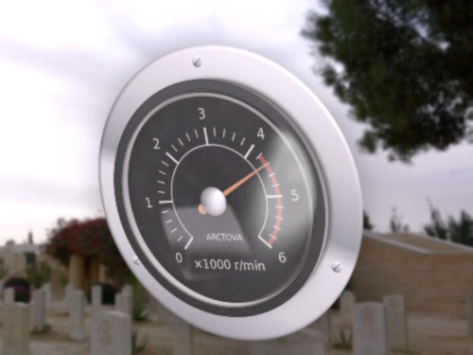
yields 4400 rpm
